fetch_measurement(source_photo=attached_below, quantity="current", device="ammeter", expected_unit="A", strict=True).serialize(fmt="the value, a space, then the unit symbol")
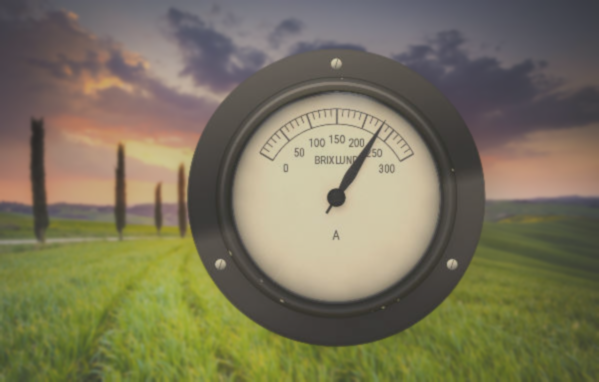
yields 230 A
